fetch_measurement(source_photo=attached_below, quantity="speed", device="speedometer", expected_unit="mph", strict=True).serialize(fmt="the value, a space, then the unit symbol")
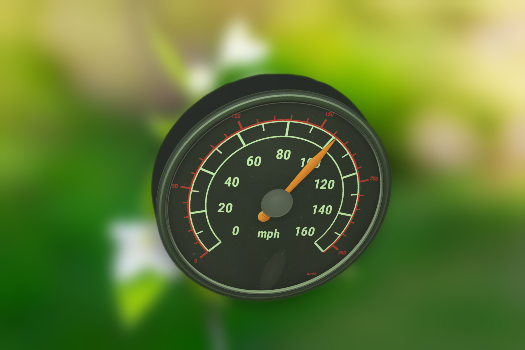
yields 100 mph
